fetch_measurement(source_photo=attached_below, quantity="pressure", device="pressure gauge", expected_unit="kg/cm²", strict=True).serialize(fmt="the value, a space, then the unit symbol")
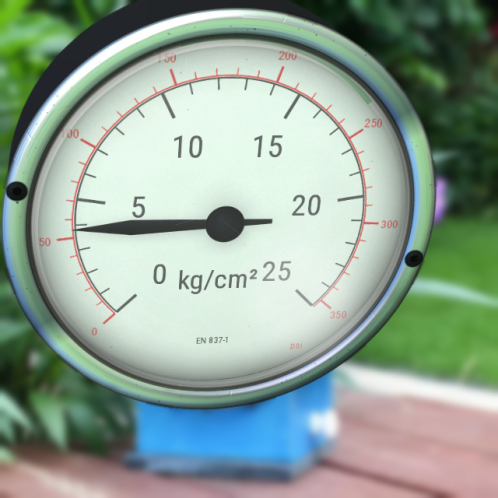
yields 4 kg/cm²
